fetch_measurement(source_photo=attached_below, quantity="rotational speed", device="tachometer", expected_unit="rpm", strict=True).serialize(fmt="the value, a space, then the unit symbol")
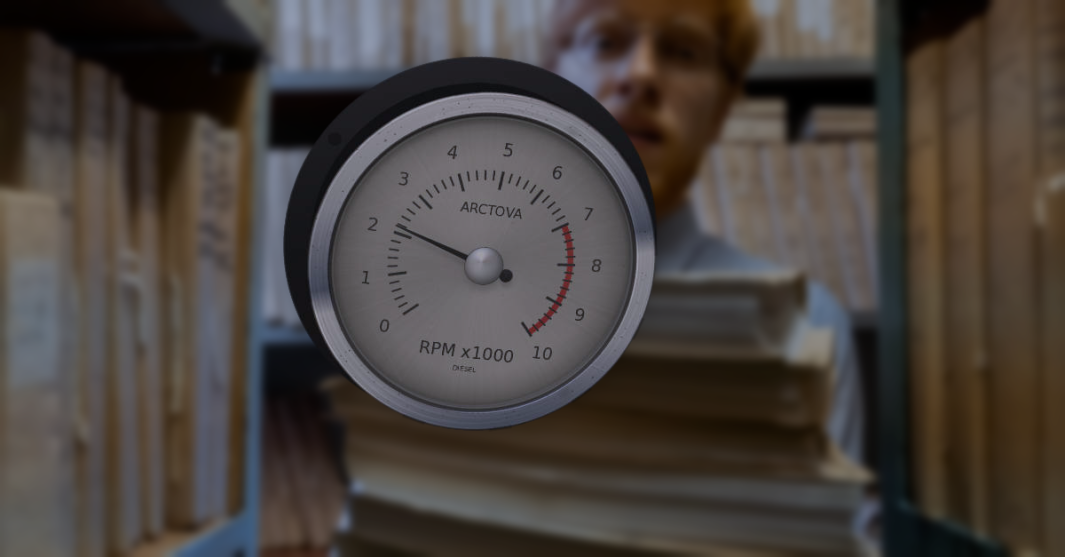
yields 2200 rpm
